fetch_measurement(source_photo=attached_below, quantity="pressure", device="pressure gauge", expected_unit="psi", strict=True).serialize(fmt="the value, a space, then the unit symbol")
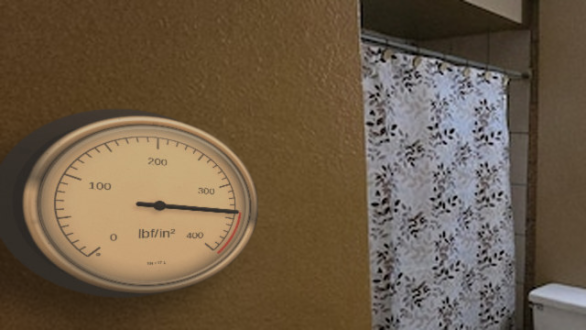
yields 340 psi
